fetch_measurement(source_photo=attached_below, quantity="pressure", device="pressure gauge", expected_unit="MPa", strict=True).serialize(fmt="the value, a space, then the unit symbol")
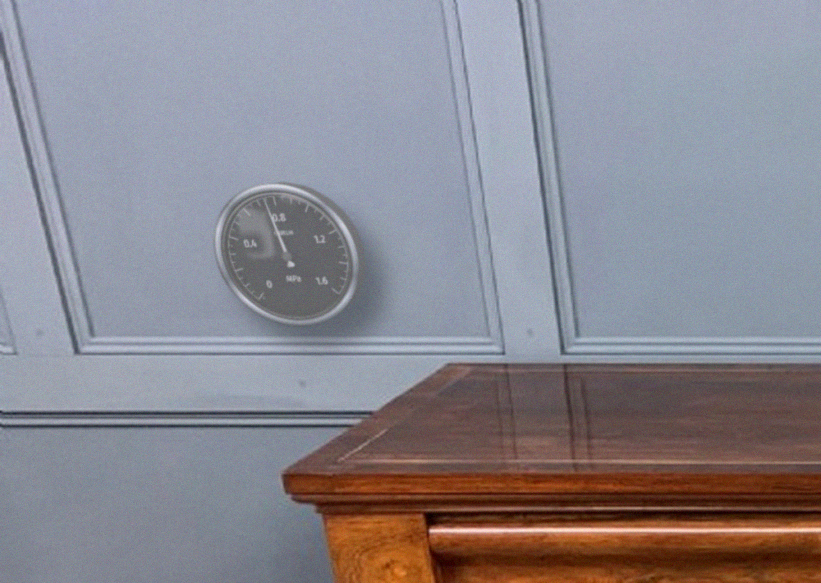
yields 0.75 MPa
